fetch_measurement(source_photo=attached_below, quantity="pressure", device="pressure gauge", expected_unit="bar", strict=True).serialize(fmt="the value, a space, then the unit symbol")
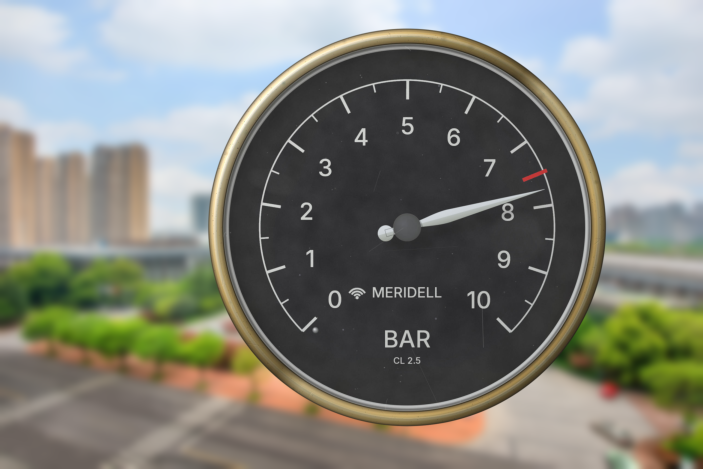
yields 7.75 bar
